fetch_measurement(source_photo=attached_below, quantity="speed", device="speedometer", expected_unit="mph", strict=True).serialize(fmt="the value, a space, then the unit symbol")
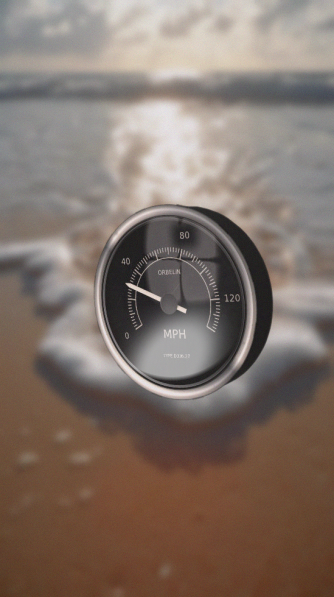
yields 30 mph
